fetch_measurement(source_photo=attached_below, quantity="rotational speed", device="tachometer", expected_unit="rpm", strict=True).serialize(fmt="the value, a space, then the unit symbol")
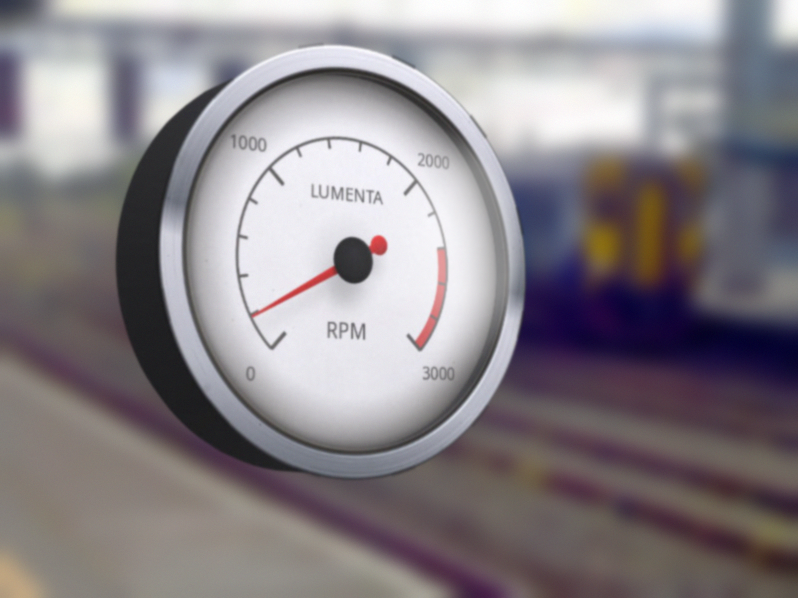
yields 200 rpm
